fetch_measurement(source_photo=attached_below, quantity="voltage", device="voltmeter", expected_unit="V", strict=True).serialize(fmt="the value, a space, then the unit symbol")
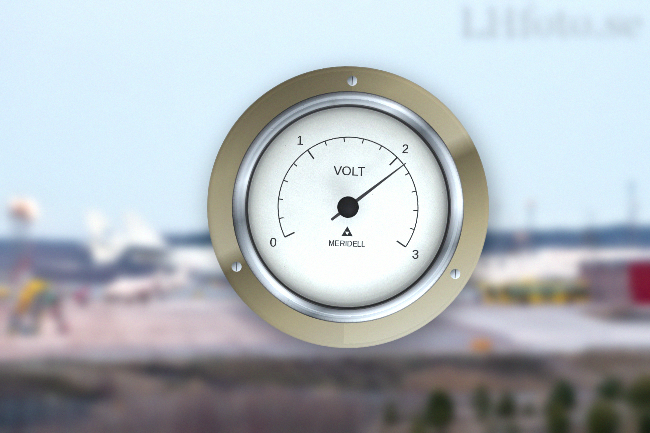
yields 2.1 V
